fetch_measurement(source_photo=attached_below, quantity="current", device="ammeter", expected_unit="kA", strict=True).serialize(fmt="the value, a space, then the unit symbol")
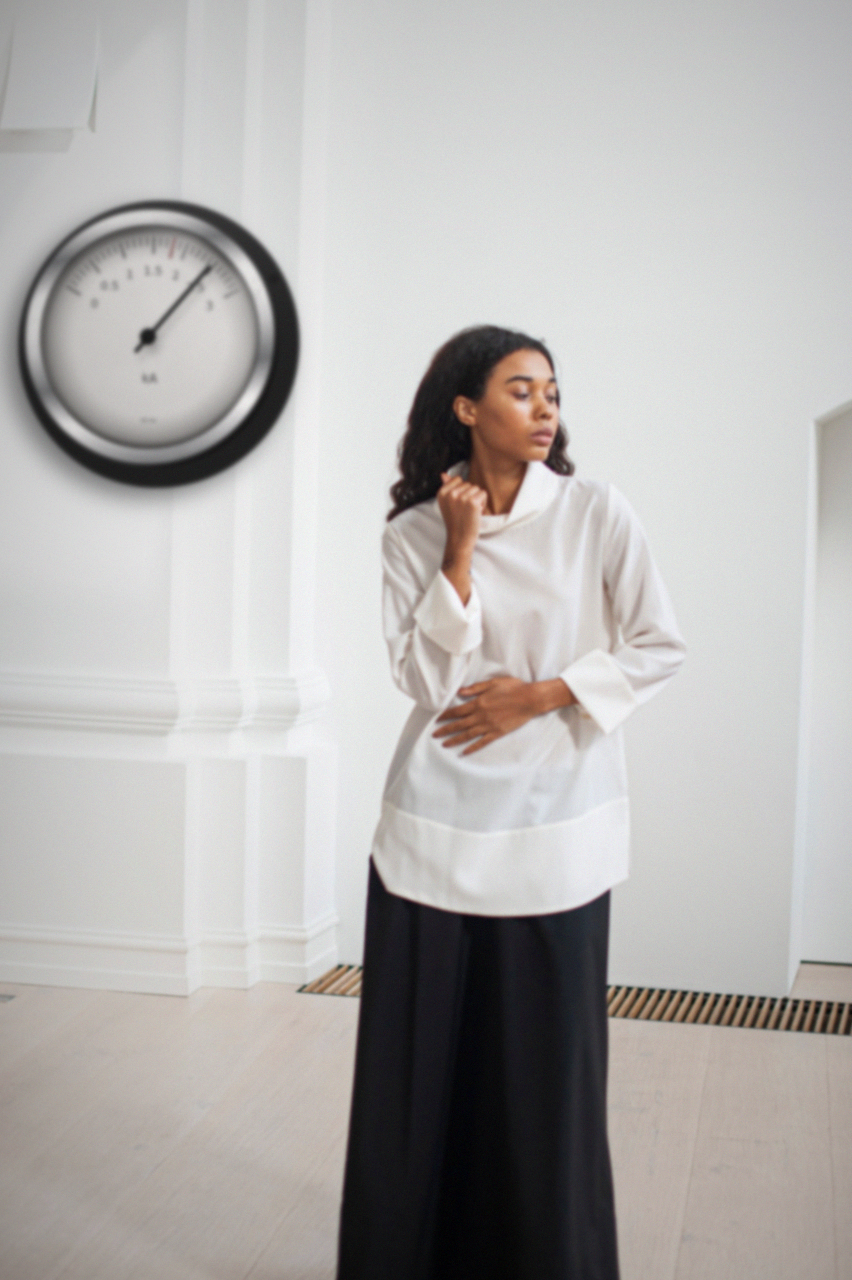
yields 2.5 kA
